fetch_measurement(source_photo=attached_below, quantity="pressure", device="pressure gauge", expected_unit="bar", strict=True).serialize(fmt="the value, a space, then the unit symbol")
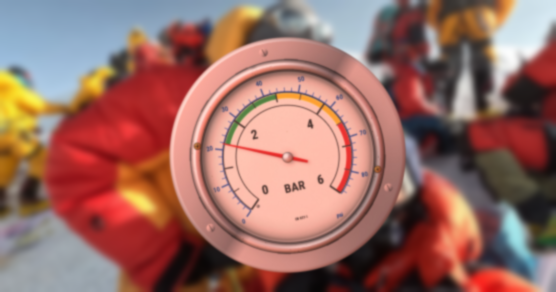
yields 1.5 bar
